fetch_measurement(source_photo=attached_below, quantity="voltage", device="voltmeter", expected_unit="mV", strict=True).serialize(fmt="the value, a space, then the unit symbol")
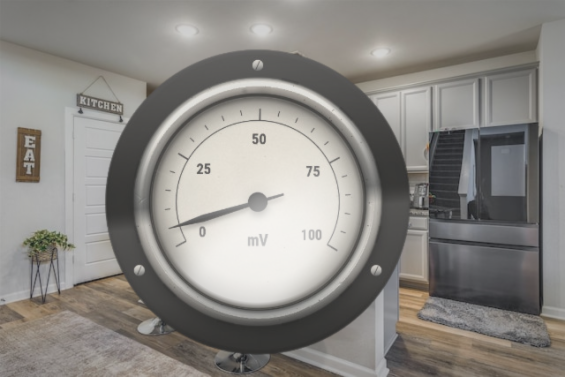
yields 5 mV
